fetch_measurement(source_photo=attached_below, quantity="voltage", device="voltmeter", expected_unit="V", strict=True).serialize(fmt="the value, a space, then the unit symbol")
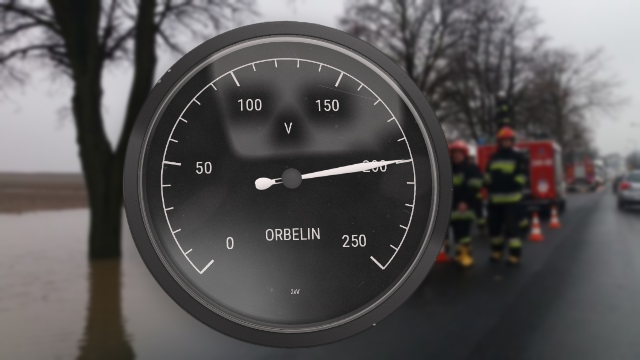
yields 200 V
